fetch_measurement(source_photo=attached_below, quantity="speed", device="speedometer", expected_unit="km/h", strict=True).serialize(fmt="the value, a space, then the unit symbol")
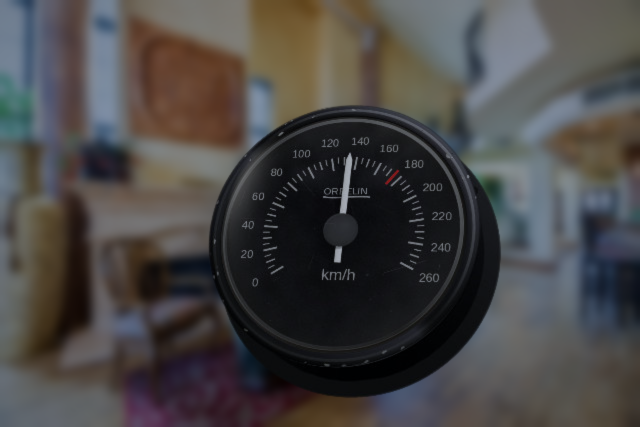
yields 135 km/h
